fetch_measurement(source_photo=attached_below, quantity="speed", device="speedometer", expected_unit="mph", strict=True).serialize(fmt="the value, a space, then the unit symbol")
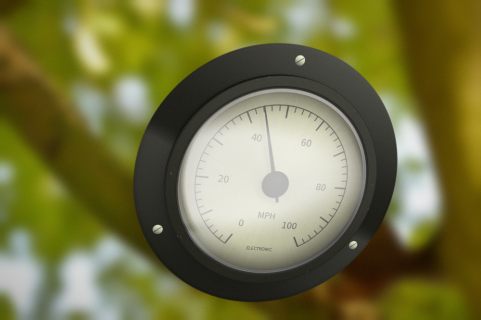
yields 44 mph
